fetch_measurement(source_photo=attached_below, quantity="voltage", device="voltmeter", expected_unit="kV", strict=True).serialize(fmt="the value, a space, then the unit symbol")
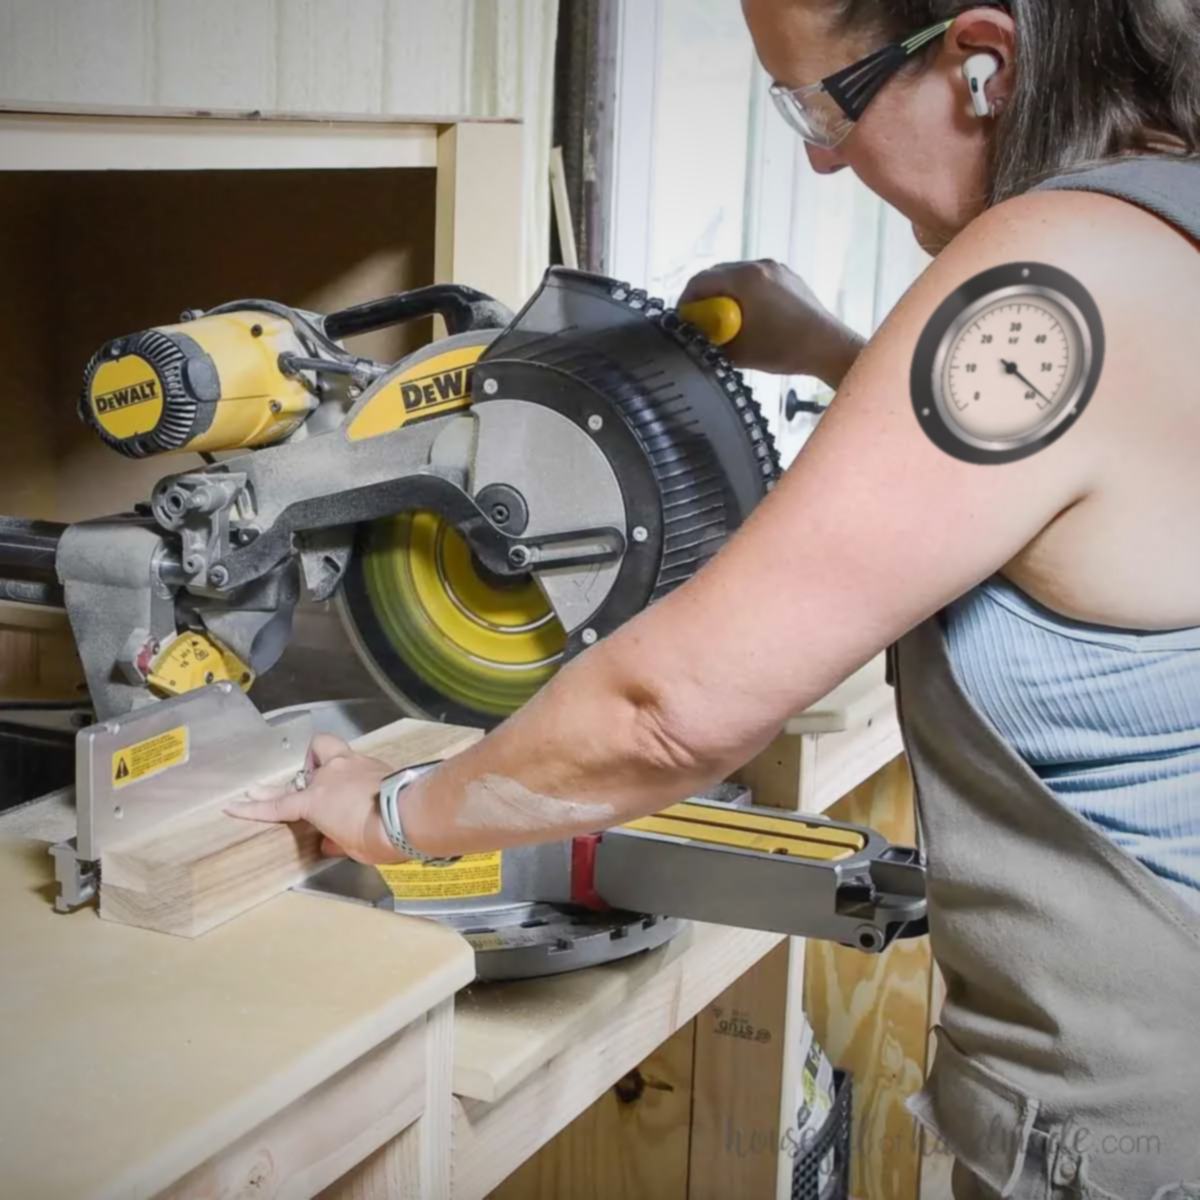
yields 58 kV
